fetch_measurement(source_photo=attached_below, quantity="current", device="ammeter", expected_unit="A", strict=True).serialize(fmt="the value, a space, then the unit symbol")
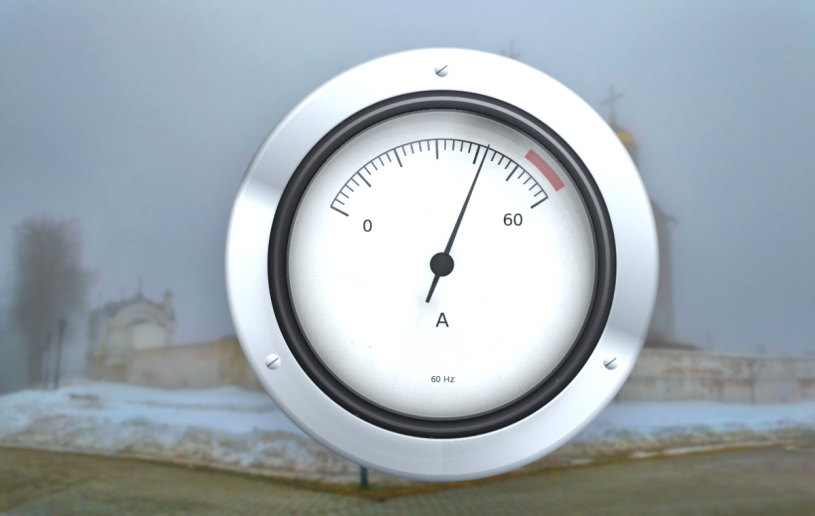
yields 42 A
